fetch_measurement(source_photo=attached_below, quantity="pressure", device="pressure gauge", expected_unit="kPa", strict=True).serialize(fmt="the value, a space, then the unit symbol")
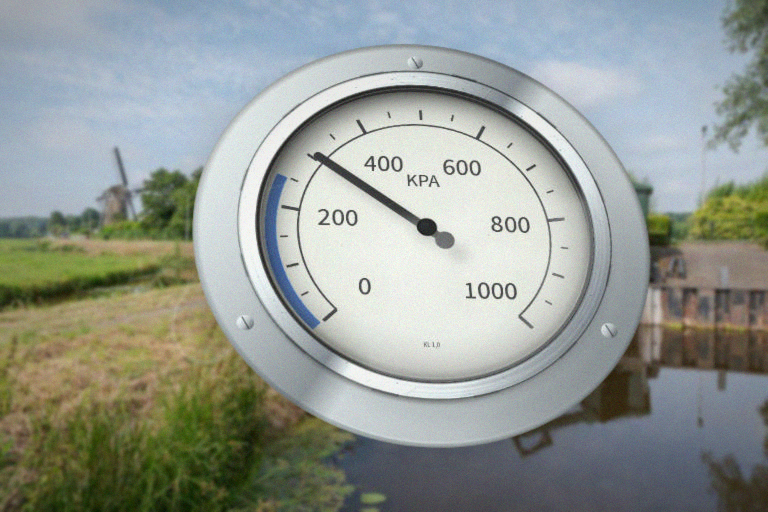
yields 300 kPa
